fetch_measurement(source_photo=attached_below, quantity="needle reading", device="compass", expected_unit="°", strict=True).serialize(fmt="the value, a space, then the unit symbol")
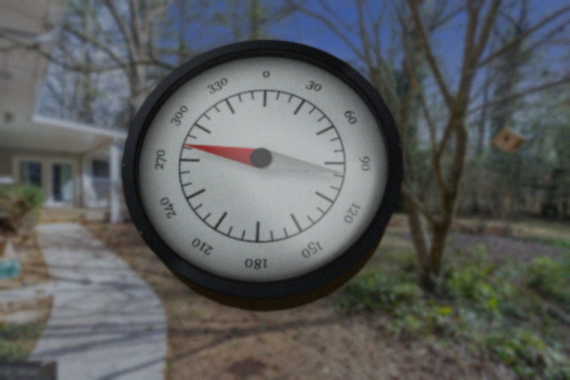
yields 280 °
